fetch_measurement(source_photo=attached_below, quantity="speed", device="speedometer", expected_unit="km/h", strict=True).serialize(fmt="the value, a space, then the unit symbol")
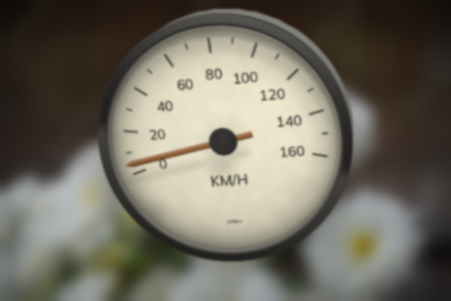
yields 5 km/h
